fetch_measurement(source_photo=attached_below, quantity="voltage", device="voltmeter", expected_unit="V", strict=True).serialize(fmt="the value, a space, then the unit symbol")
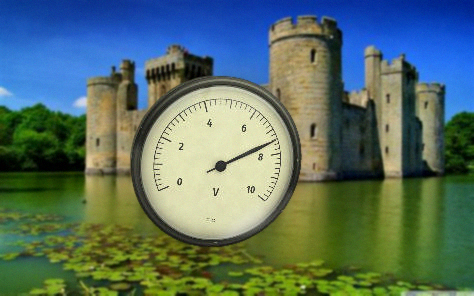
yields 7.4 V
